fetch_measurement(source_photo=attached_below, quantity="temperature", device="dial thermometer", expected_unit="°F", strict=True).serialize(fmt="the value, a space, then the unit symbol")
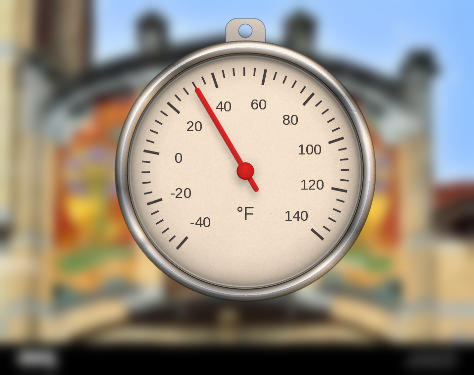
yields 32 °F
